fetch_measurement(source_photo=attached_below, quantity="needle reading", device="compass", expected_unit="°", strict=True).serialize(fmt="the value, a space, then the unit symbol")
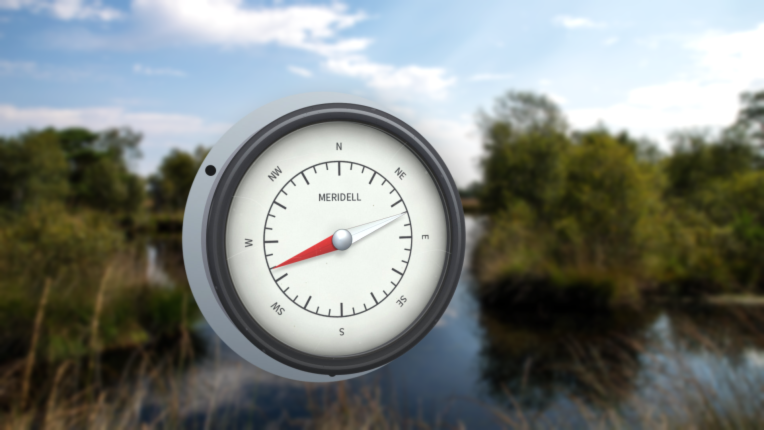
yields 250 °
